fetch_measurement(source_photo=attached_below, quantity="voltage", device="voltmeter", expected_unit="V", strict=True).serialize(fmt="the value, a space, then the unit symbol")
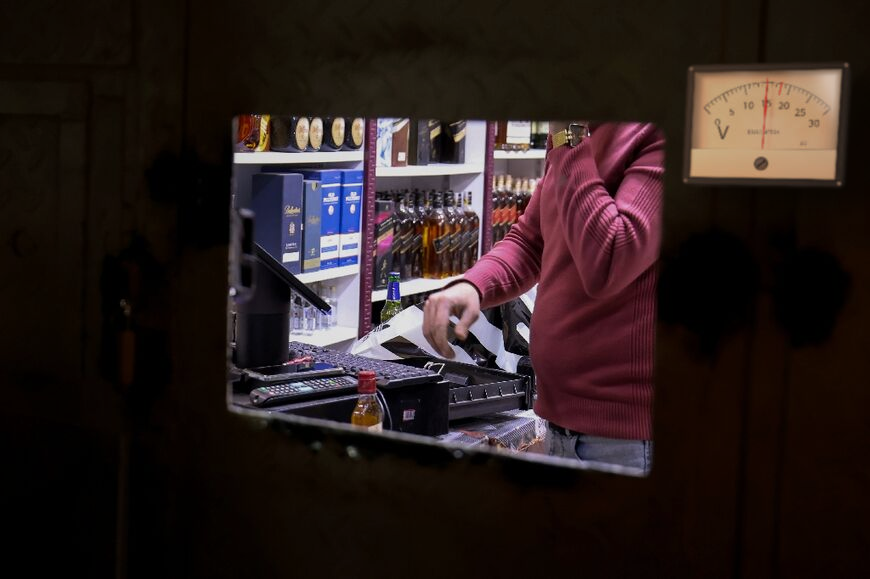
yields 15 V
